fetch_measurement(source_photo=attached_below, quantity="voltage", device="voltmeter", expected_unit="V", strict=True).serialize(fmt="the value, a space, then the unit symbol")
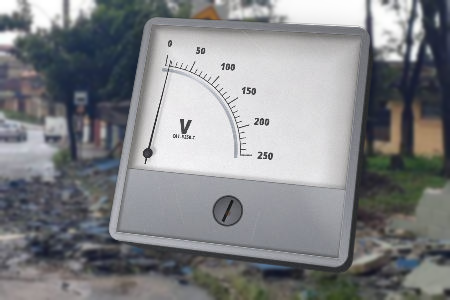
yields 10 V
